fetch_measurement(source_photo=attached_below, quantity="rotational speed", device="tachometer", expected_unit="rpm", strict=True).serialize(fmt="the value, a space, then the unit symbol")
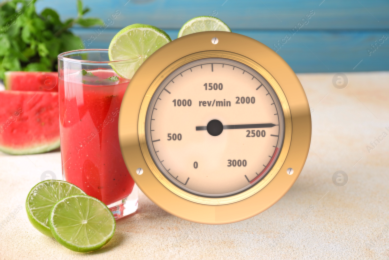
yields 2400 rpm
